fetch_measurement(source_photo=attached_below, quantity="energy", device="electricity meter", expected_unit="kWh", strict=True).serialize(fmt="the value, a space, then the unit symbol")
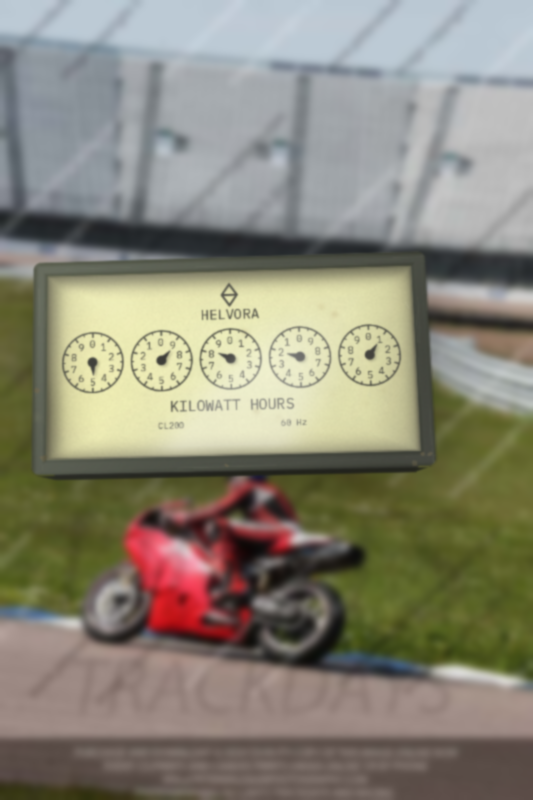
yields 48821 kWh
